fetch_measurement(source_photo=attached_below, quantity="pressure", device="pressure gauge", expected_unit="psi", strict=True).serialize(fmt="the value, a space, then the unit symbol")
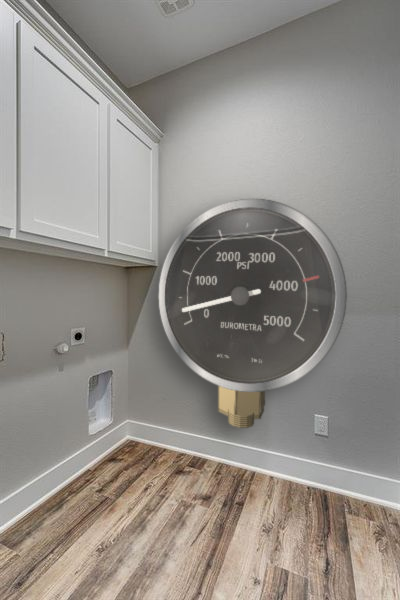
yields 250 psi
